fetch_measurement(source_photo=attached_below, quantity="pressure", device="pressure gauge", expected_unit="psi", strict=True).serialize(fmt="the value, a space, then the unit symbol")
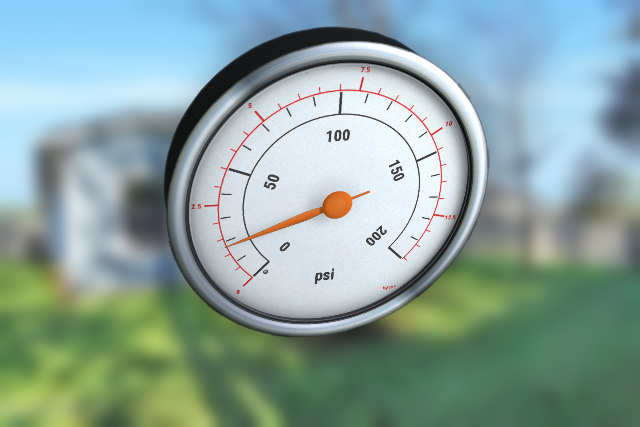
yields 20 psi
